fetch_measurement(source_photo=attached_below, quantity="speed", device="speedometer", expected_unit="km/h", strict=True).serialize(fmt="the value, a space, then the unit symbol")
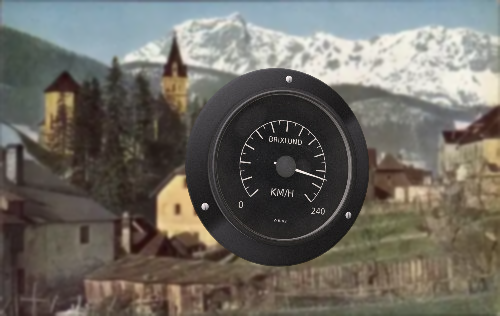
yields 210 km/h
